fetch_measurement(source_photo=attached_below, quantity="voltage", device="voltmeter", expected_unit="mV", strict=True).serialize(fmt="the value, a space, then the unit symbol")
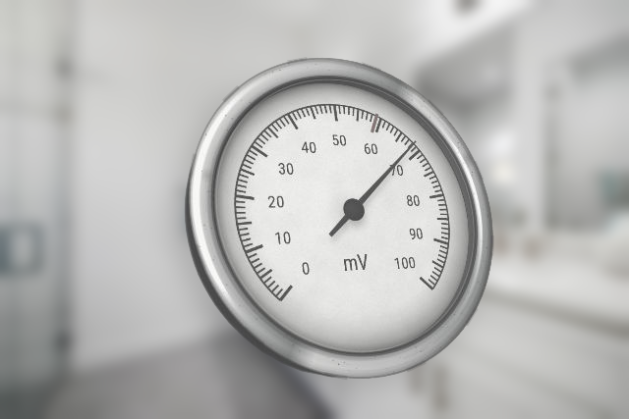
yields 68 mV
